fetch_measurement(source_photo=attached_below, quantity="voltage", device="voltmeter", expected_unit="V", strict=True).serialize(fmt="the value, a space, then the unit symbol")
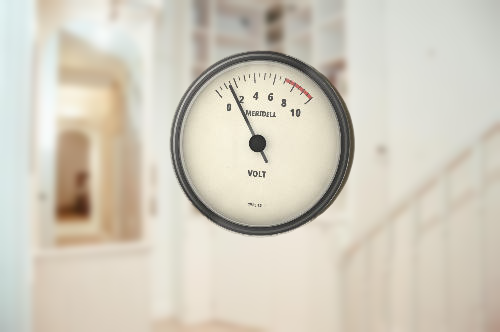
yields 1.5 V
